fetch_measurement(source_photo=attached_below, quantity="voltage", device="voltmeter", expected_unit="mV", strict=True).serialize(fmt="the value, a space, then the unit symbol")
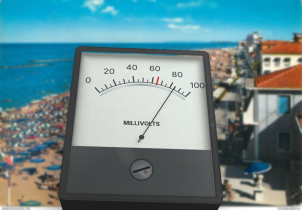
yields 85 mV
